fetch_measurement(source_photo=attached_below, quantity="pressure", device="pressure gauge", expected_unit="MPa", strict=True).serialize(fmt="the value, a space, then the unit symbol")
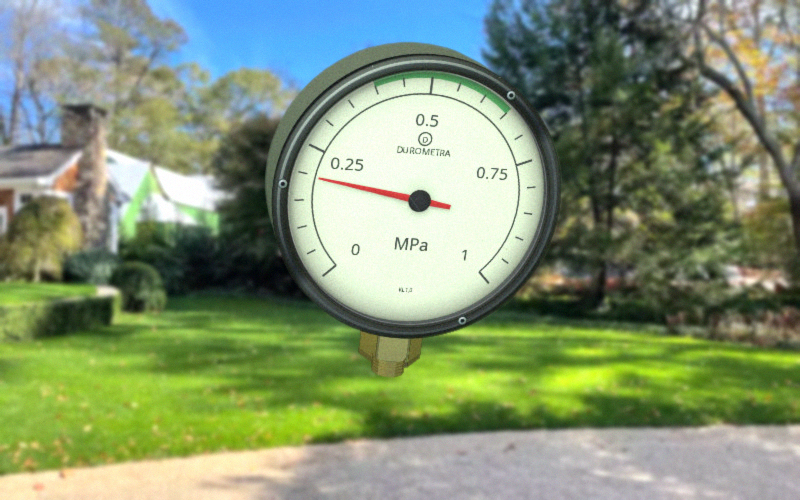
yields 0.2 MPa
